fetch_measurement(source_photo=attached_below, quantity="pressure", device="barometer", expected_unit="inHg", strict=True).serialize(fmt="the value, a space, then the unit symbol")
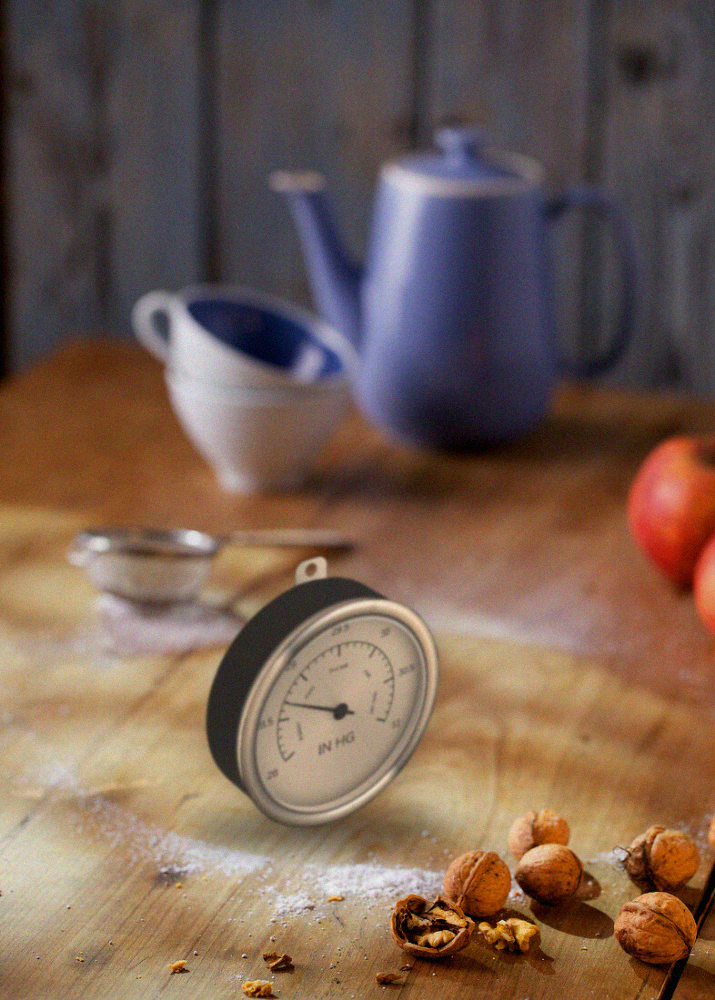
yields 28.7 inHg
